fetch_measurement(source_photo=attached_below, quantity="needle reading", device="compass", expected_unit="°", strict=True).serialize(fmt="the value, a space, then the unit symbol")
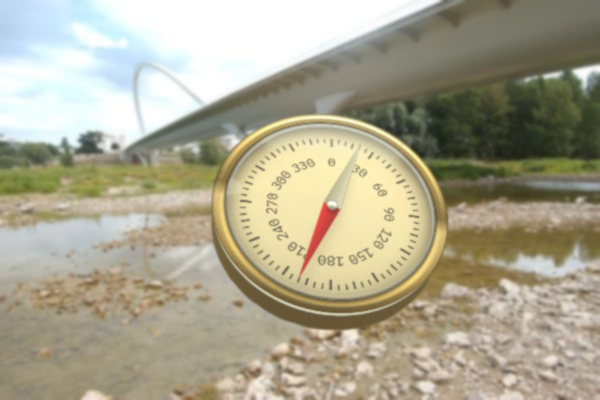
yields 200 °
